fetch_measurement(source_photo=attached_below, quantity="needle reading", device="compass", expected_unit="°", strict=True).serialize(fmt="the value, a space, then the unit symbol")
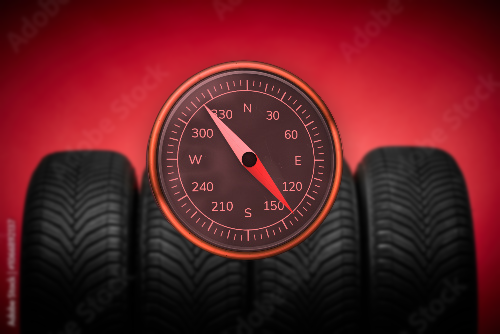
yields 140 °
